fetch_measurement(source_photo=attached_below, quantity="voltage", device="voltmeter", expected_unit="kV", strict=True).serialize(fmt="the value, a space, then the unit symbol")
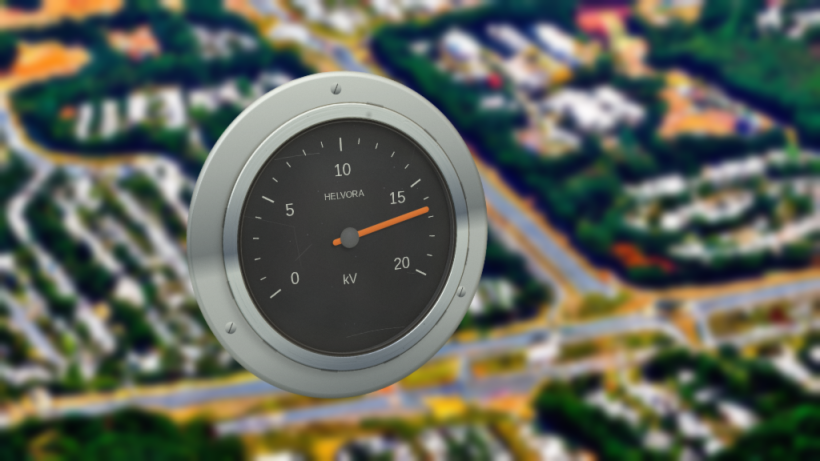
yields 16.5 kV
